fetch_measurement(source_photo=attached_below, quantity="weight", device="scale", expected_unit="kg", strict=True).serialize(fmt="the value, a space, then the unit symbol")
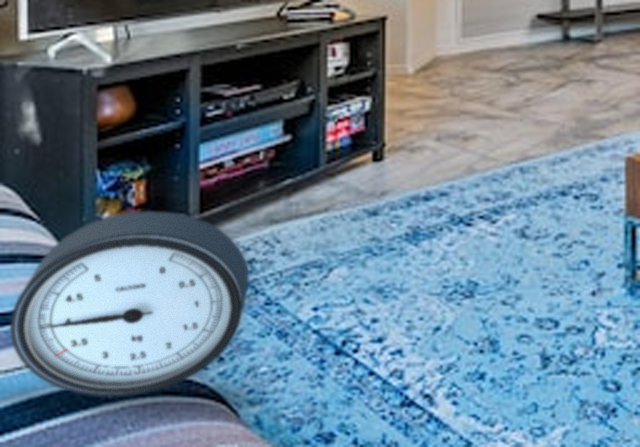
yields 4 kg
